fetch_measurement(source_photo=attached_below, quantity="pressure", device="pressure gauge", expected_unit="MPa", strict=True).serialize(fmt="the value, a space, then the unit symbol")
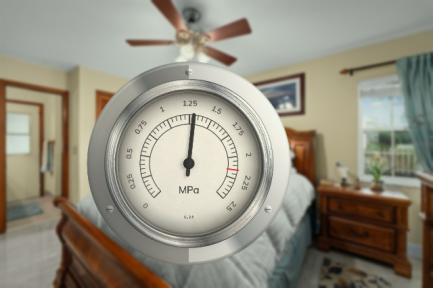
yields 1.3 MPa
